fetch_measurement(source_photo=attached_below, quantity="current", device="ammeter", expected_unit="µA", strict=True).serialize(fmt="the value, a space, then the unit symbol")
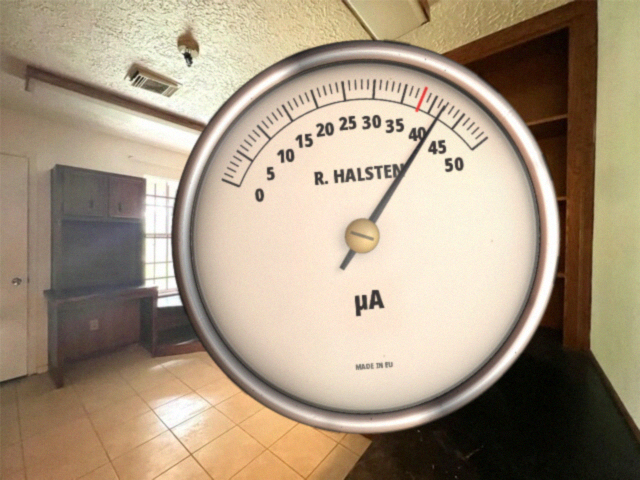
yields 42 µA
